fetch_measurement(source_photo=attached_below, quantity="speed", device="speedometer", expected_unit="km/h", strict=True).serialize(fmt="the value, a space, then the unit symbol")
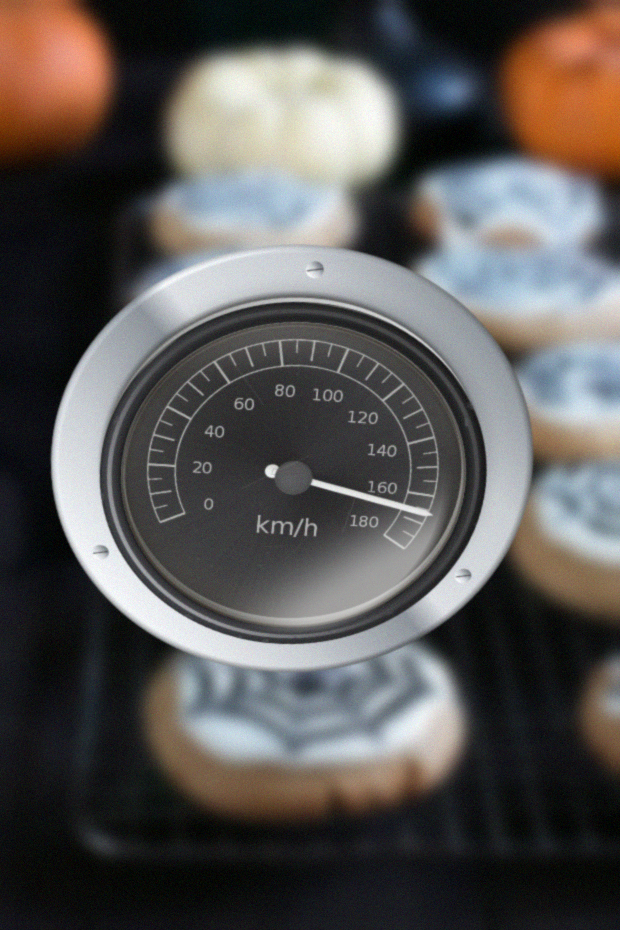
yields 165 km/h
